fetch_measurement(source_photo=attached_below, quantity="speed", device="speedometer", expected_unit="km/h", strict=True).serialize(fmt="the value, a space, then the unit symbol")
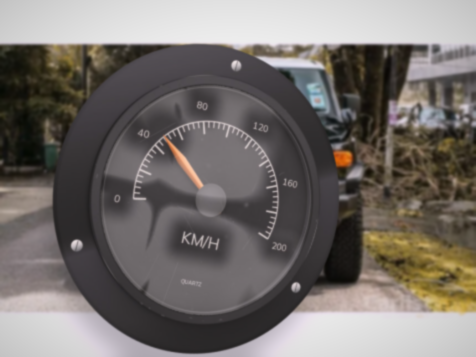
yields 48 km/h
